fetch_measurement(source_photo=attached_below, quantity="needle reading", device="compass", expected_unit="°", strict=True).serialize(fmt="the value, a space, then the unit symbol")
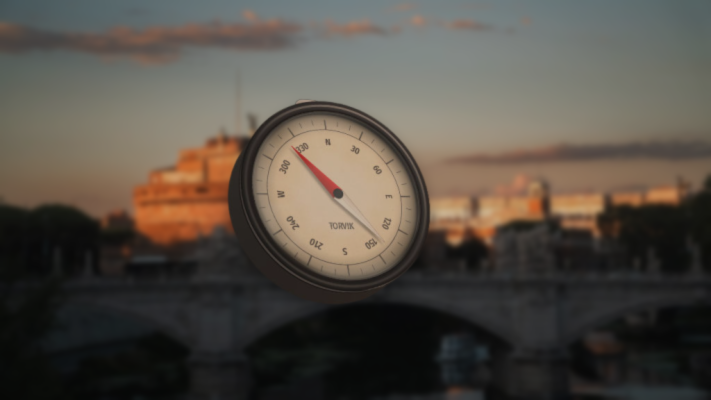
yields 320 °
